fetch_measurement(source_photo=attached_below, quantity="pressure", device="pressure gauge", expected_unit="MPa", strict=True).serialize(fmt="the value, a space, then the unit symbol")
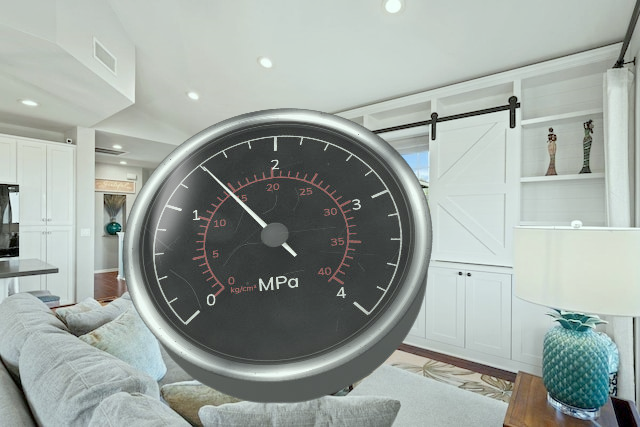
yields 1.4 MPa
